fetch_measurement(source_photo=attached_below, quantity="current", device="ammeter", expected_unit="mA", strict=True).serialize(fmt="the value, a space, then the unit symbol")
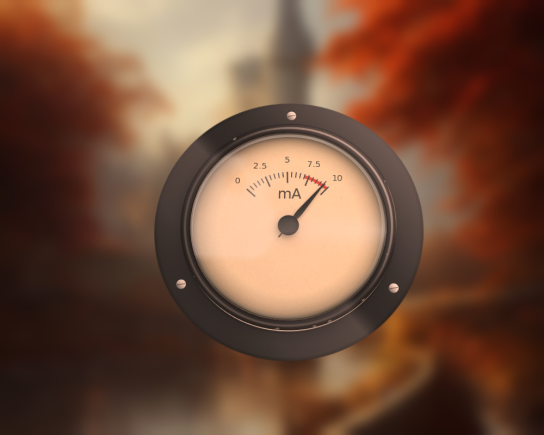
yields 9.5 mA
